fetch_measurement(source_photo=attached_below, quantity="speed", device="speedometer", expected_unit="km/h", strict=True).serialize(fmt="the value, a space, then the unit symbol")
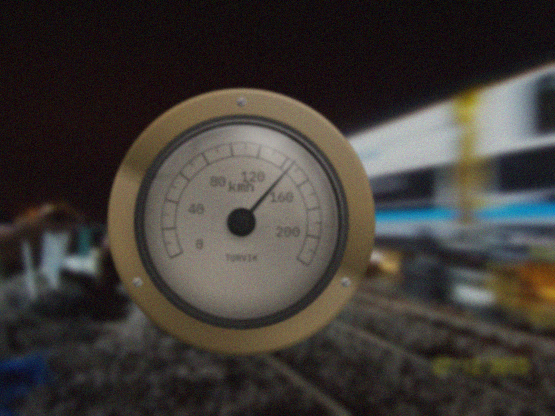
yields 145 km/h
